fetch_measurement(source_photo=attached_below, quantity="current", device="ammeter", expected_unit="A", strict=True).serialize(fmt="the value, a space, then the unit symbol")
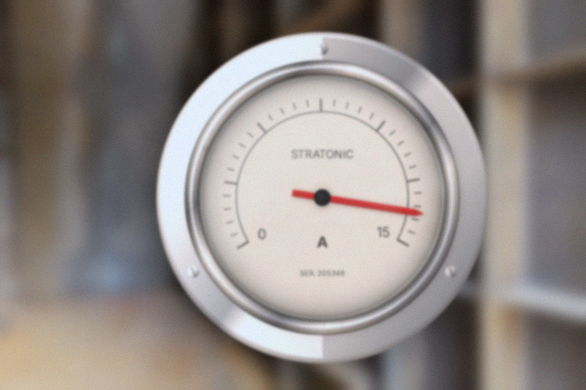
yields 13.75 A
